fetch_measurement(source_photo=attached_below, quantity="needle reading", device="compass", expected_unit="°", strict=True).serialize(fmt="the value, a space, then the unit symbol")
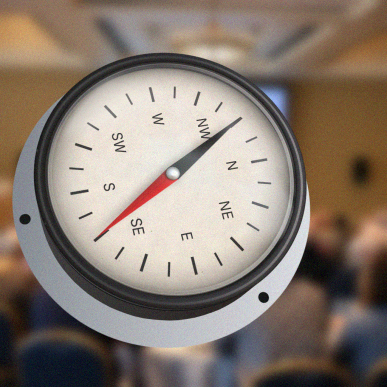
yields 150 °
